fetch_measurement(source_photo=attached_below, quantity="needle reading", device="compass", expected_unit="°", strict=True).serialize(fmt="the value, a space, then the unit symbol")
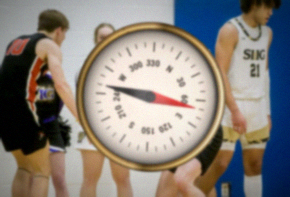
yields 70 °
